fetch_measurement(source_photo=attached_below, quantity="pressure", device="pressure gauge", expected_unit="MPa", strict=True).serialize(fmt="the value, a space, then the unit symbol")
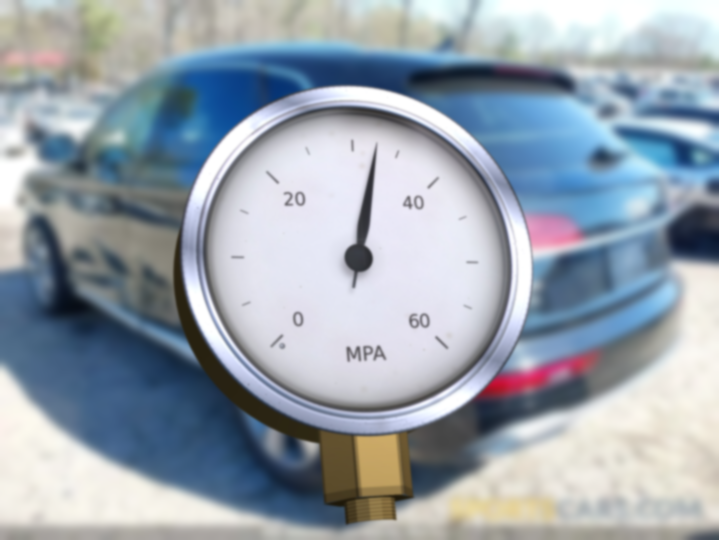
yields 32.5 MPa
